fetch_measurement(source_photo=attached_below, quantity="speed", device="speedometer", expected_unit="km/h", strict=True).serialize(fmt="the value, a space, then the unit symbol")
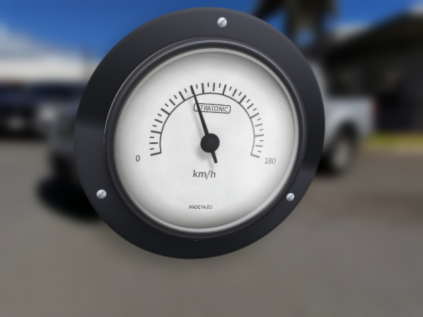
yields 70 km/h
